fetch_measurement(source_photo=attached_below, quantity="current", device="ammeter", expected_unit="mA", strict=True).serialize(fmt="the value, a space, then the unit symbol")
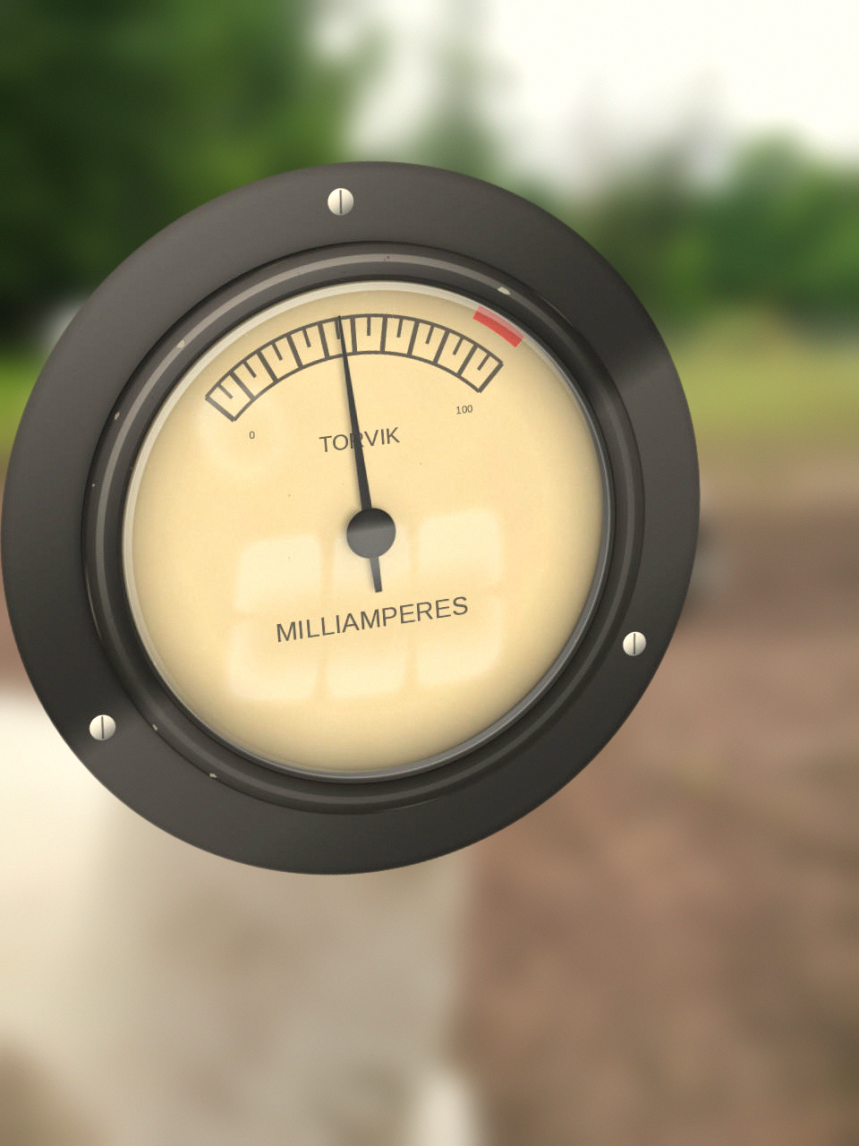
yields 45 mA
